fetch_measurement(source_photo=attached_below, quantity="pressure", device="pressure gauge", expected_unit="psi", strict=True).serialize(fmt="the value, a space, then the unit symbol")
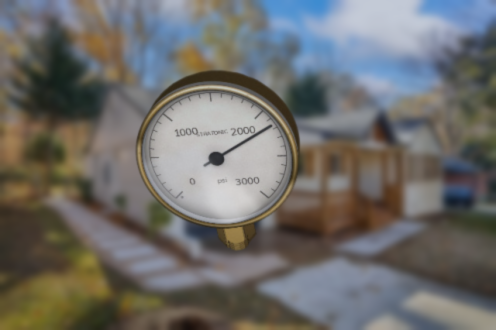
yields 2150 psi
